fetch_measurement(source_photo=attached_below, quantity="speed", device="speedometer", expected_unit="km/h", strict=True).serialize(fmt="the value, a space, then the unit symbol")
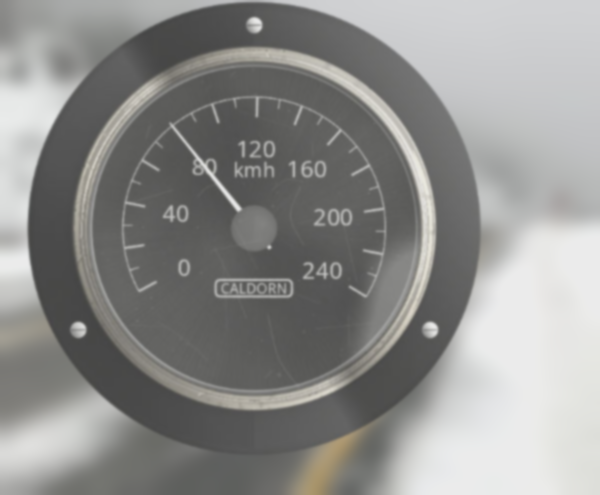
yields 80 km/h
